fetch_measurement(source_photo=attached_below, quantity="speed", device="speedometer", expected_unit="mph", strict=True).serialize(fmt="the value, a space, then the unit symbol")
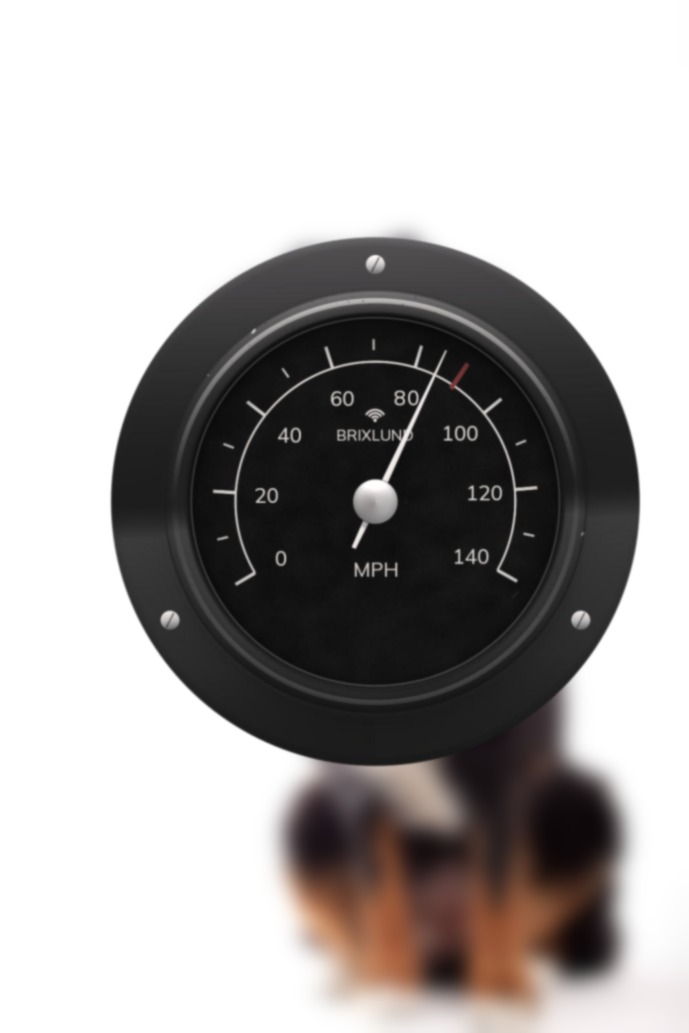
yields 85 mph
